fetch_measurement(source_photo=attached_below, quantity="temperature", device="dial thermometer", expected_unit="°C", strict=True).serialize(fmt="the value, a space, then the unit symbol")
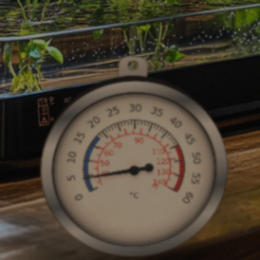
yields 5 °C
